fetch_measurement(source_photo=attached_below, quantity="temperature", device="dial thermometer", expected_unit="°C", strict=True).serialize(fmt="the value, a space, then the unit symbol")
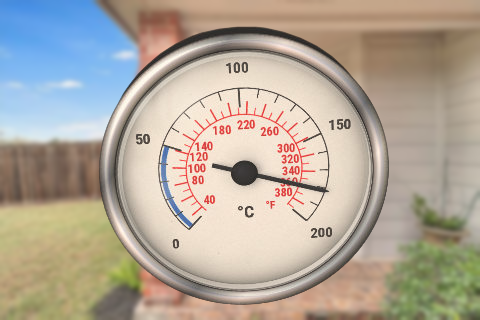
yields 180 °C
